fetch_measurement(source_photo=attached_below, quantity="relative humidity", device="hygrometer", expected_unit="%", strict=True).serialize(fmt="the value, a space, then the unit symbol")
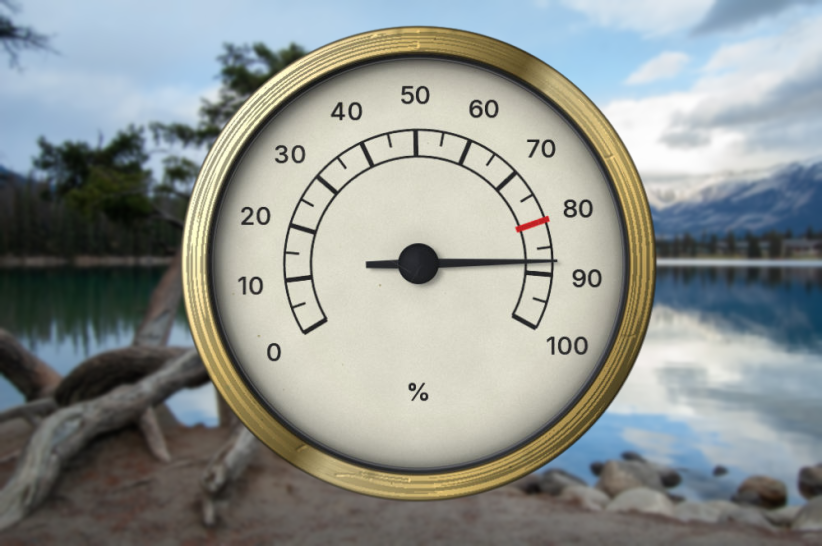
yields 87.5 %
